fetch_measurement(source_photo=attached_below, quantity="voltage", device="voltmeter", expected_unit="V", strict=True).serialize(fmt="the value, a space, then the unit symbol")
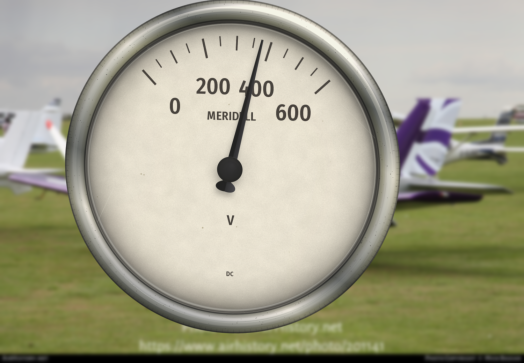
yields 375 V
